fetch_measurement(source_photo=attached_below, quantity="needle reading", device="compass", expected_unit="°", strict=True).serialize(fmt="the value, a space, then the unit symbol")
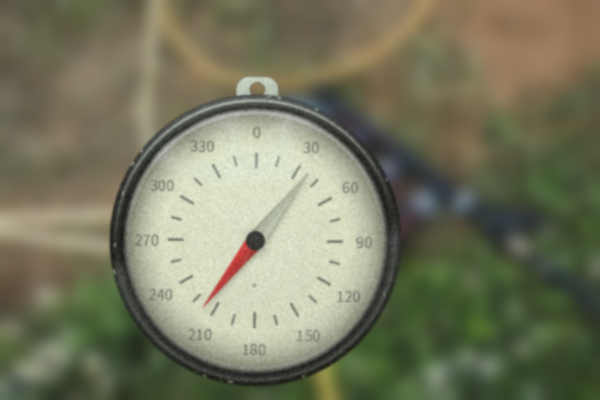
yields 217.5 °
